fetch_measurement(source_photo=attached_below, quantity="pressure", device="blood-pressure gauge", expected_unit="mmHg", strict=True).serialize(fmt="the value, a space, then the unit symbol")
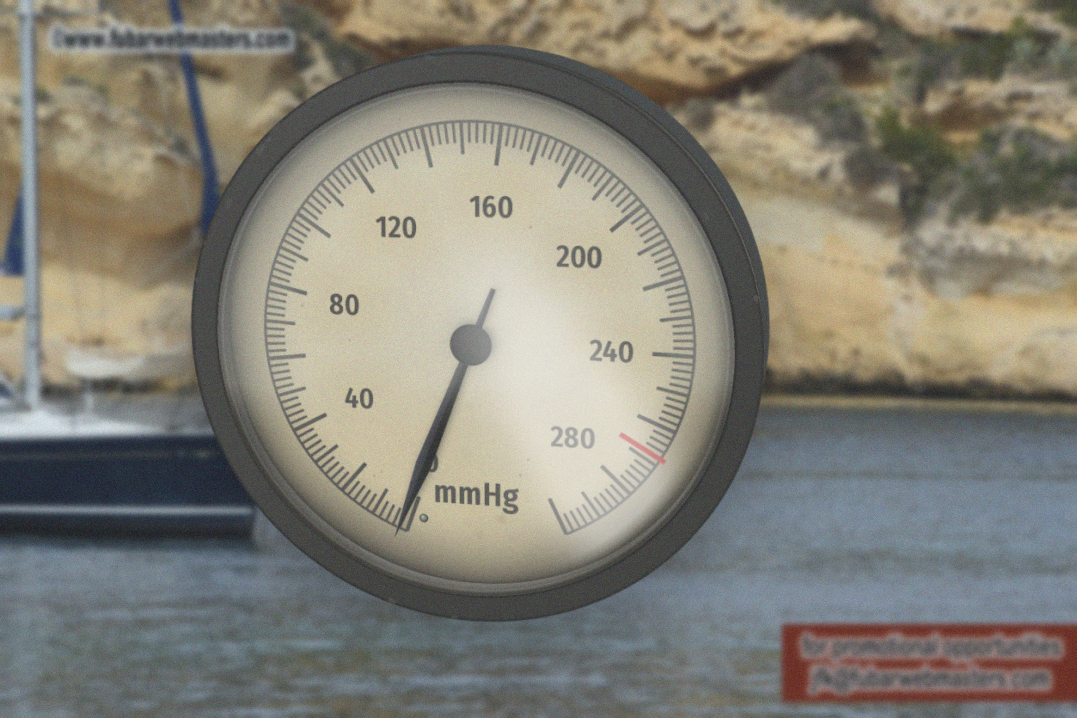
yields 2 mmHg
